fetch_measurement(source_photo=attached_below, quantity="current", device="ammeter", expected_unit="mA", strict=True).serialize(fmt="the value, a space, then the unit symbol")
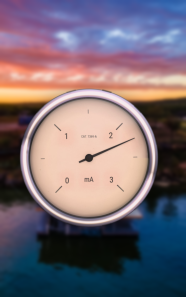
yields 2.25 mA
